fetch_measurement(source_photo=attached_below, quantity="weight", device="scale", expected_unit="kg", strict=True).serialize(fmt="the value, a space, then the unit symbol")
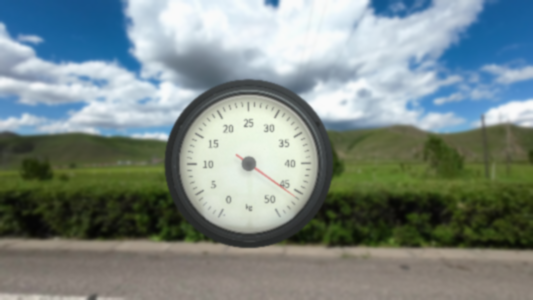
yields 46 kg
